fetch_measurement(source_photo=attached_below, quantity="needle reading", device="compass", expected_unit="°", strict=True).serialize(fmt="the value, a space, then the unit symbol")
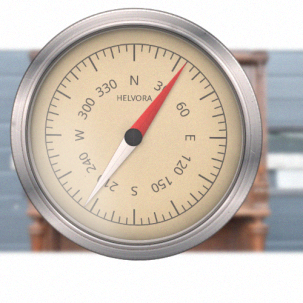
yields 35 °
